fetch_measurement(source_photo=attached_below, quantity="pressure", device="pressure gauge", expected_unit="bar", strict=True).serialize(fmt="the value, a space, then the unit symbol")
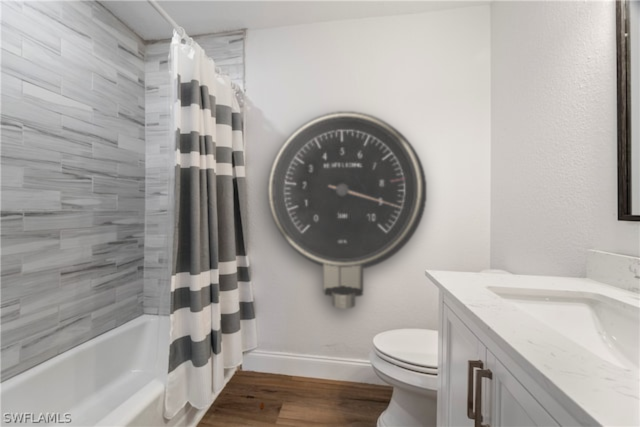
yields 9 bar
